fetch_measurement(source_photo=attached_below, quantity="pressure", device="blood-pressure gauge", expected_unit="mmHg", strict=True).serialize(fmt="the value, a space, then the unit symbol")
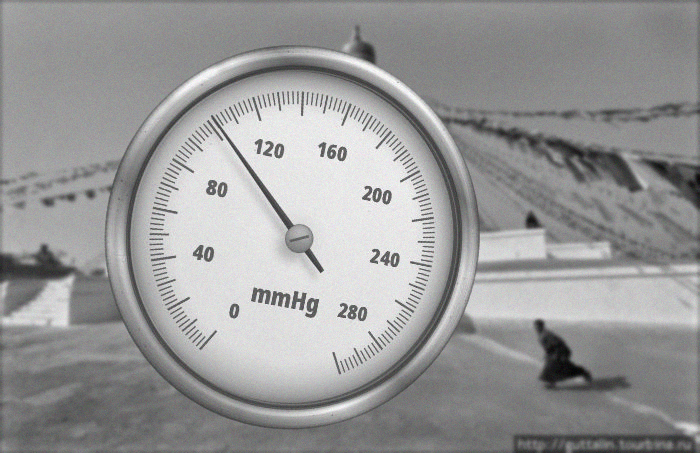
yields 102 mmHg
